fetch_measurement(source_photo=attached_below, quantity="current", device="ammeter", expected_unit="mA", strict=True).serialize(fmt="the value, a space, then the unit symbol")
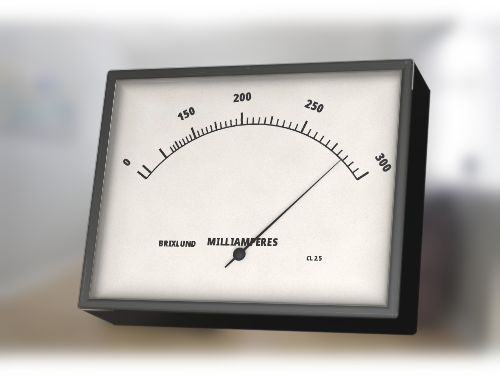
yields 285 mA
